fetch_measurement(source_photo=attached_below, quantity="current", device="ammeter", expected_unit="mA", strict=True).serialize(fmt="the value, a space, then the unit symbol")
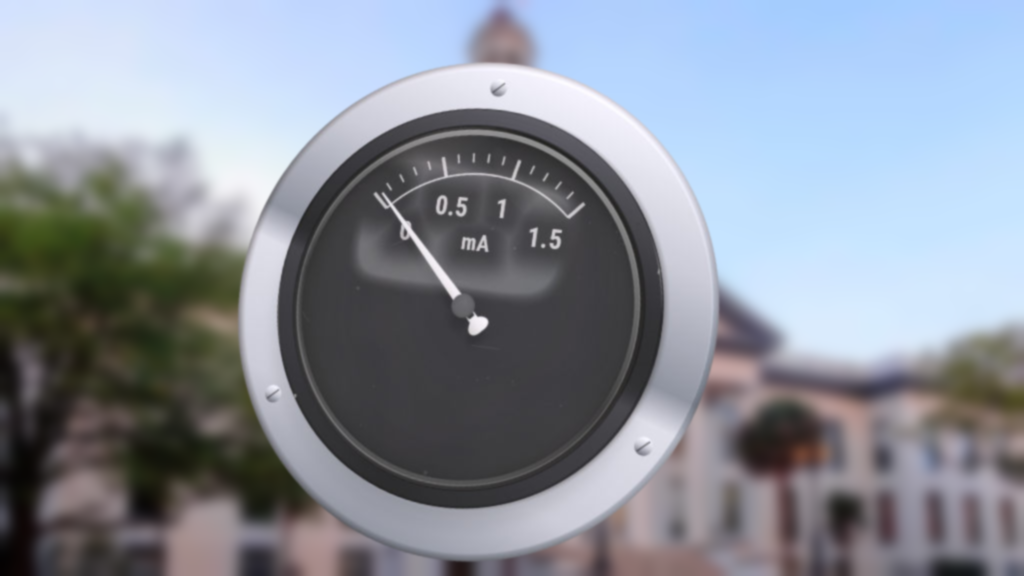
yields 0.05 mA
